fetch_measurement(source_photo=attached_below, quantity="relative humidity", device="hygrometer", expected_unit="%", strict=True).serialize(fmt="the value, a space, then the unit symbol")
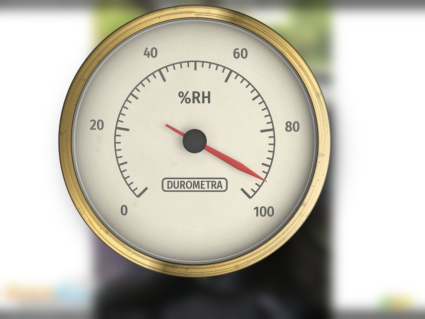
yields 94 %
